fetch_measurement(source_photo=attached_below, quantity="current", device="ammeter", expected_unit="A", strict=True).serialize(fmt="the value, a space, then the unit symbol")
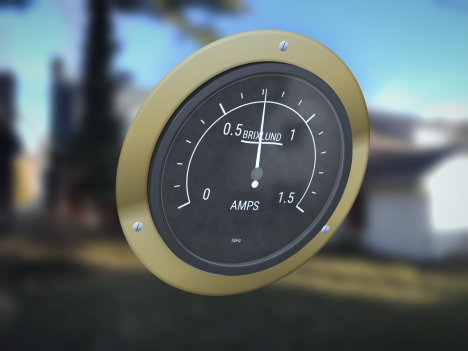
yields 0.7 A
